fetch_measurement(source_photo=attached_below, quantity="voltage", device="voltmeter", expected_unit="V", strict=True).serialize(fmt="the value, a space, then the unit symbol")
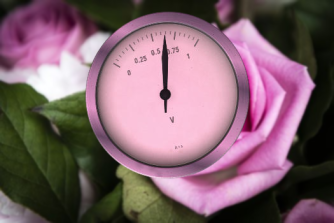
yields 0.65 V
